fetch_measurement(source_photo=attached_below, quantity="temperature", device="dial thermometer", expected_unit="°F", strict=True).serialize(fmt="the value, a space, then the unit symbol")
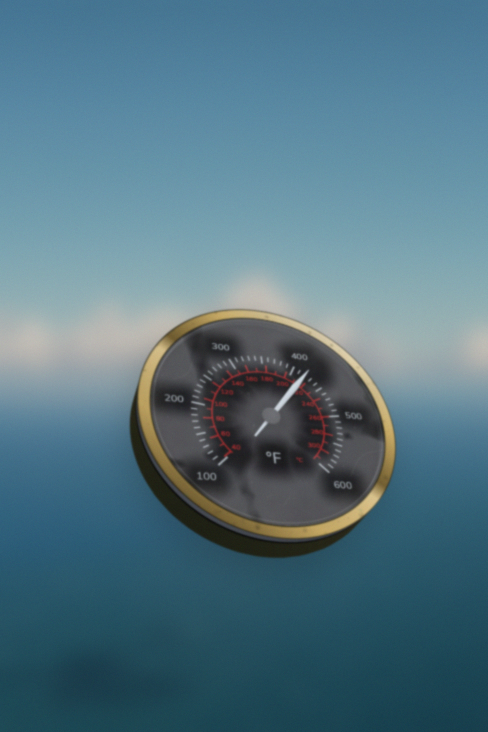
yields 420 °F
